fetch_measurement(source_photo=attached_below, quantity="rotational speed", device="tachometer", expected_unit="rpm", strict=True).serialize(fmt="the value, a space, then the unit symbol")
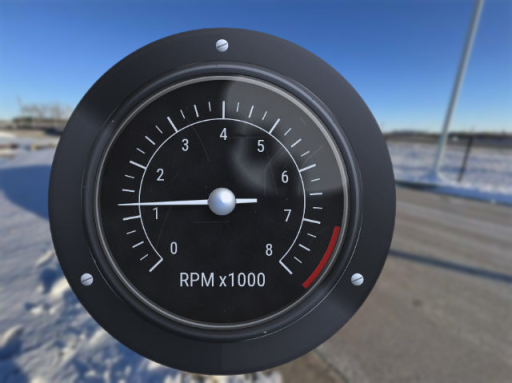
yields 1250 rpm
